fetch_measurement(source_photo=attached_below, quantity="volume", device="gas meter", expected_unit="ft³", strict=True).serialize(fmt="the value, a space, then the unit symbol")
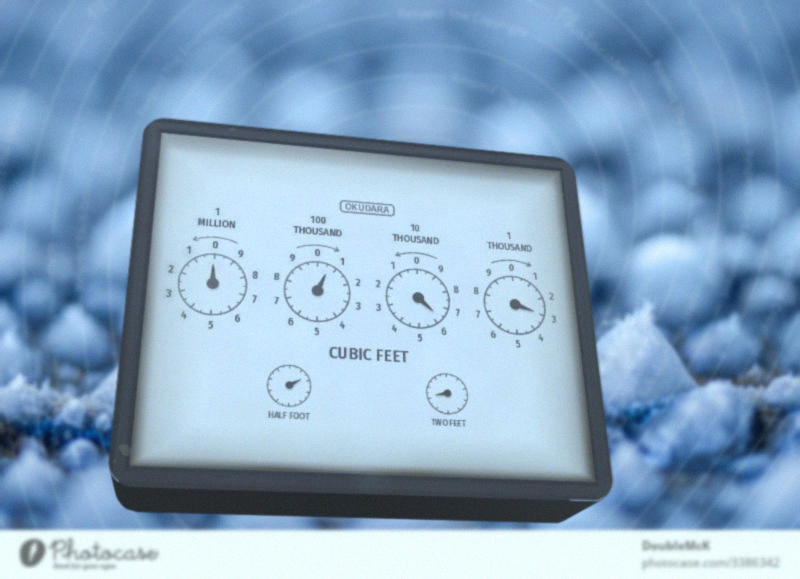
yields 6300 ft³
